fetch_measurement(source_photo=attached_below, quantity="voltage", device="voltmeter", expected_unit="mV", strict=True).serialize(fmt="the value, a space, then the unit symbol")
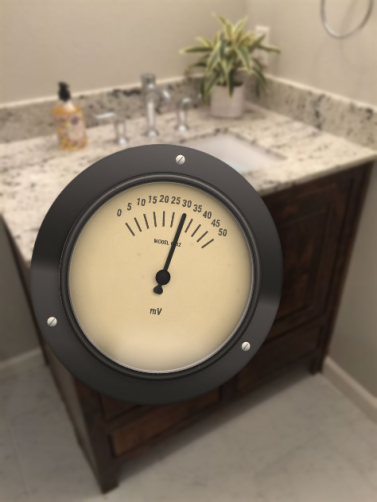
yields 30 mV
